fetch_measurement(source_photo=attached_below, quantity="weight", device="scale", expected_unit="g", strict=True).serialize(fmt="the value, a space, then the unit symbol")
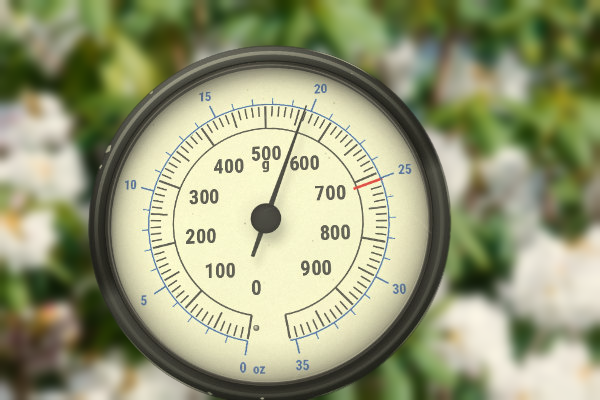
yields 560 g
